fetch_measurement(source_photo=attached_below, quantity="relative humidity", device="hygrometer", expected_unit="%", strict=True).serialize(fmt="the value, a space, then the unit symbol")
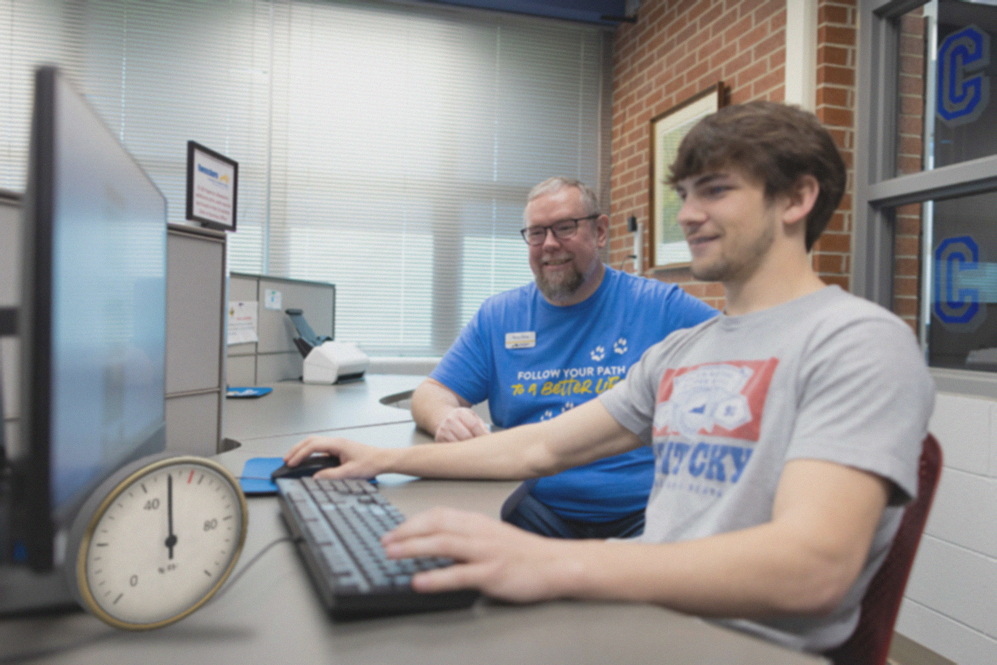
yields 48 %
